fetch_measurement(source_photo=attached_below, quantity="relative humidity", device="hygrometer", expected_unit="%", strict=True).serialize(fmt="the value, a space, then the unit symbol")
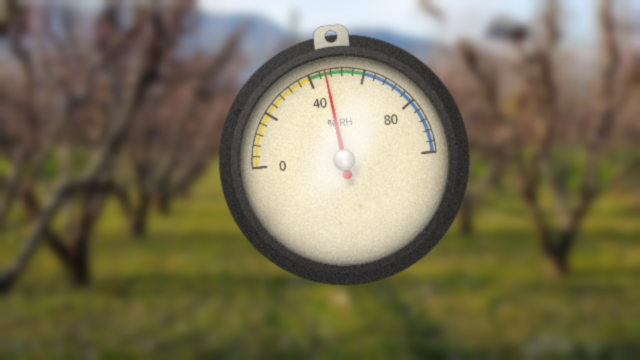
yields 46 %
